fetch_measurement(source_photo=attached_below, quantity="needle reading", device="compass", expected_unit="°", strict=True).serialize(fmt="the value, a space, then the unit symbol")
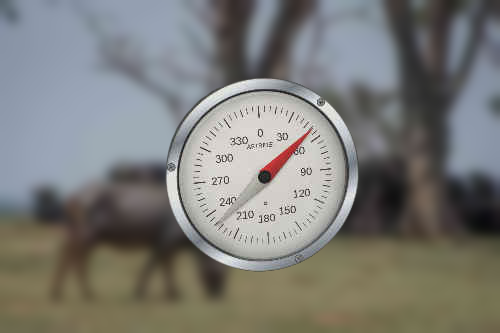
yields 50 °
